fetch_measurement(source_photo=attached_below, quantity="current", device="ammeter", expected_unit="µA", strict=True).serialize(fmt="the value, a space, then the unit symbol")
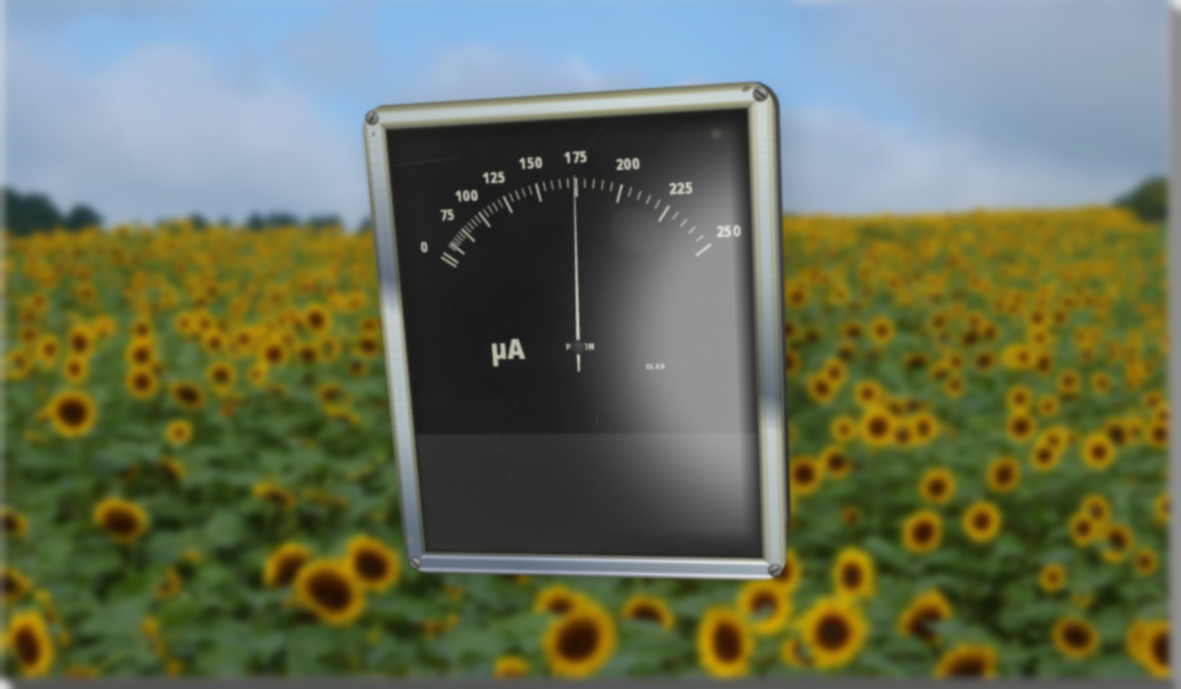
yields 175 µA
